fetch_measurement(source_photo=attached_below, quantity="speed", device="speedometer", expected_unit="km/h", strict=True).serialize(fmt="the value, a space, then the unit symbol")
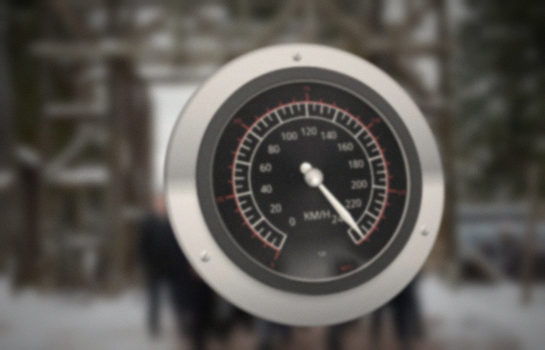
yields 235 km/h
